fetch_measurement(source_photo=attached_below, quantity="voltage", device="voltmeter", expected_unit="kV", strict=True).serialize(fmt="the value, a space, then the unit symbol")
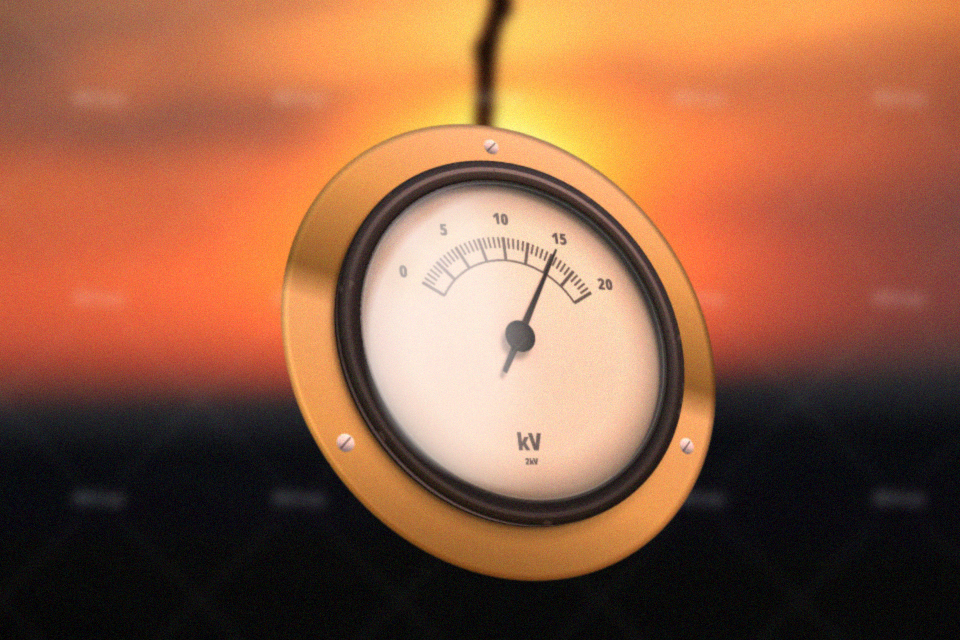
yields 15 kV
